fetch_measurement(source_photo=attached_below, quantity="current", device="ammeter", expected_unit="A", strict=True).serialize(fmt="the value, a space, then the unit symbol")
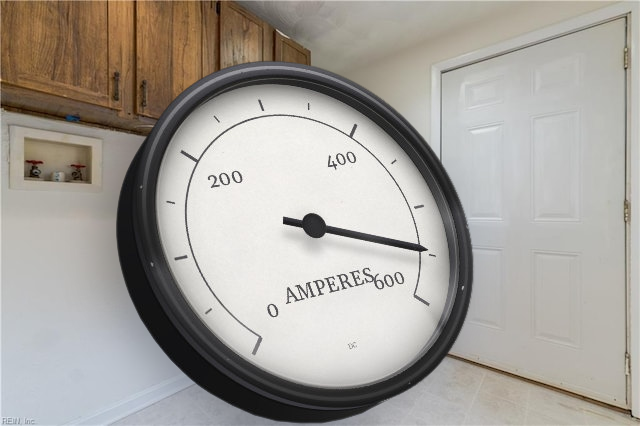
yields 550 A
